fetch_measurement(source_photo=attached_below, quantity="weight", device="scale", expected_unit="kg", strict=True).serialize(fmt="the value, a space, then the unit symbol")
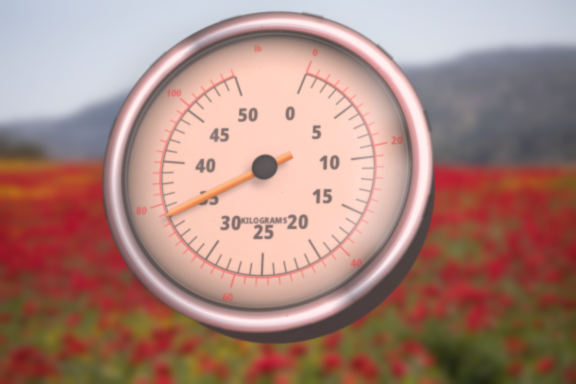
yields 35 kg
